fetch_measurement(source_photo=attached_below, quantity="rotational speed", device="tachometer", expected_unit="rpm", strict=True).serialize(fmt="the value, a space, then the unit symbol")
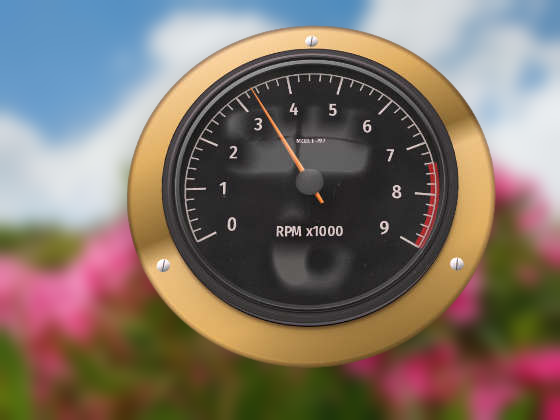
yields 3300 rpm
